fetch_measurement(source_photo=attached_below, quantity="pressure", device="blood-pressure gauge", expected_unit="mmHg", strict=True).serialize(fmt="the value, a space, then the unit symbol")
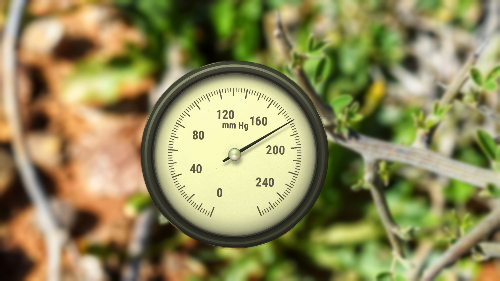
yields 180 mmHg
